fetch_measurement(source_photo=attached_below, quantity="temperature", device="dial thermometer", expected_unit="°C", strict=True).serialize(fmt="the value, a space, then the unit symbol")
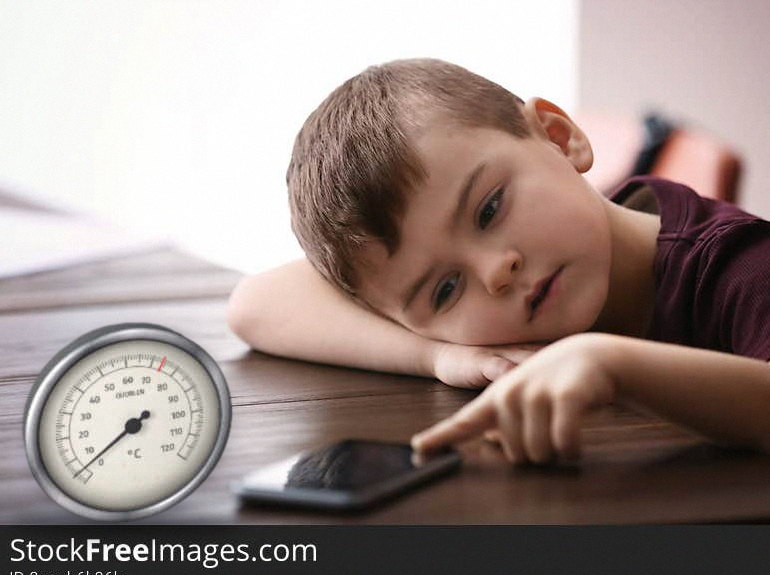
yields 5 °C
